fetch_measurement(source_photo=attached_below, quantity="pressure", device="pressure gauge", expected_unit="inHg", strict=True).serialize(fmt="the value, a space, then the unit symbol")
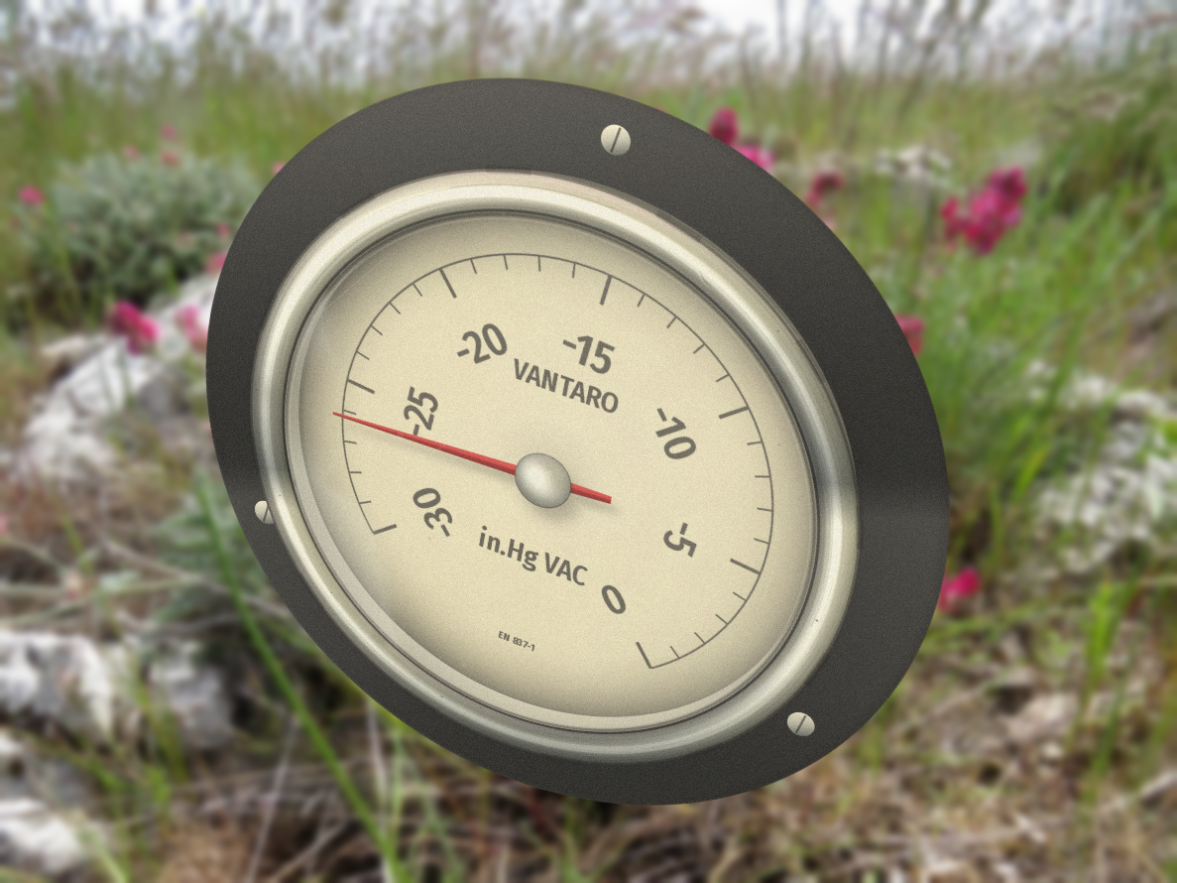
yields -26 inHg
